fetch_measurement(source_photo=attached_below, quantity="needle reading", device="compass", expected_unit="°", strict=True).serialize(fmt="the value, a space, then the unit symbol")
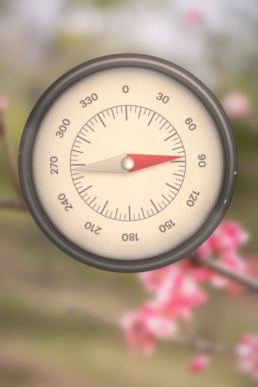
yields 85 °
